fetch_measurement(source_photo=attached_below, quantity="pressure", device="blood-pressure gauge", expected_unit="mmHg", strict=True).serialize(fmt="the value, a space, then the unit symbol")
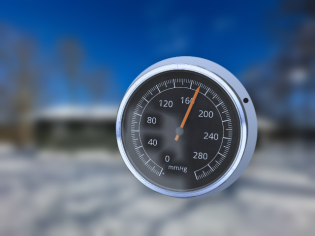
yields 170 mmHg
